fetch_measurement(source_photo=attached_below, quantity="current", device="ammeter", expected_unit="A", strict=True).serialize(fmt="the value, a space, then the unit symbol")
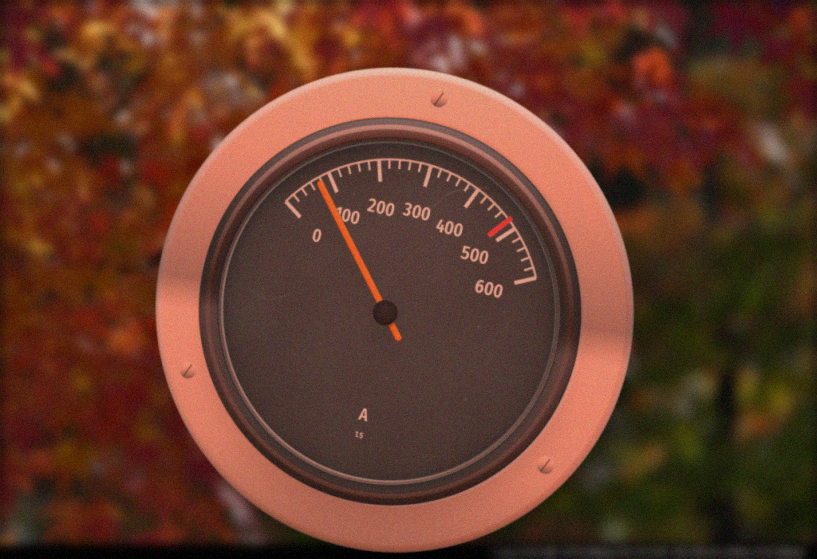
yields 80 A
